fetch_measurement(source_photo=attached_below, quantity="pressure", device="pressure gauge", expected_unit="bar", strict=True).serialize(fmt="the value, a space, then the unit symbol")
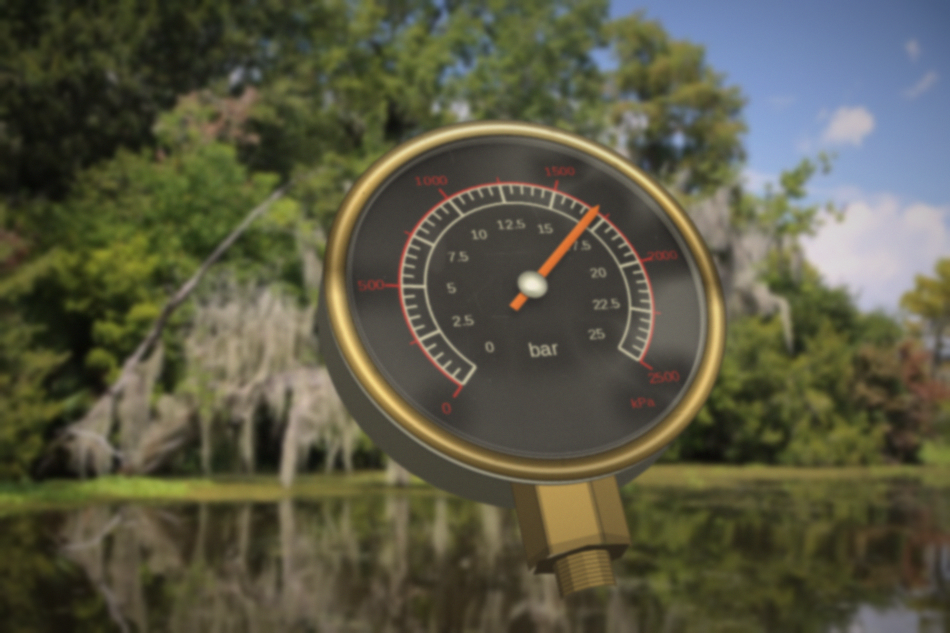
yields 17 bar
